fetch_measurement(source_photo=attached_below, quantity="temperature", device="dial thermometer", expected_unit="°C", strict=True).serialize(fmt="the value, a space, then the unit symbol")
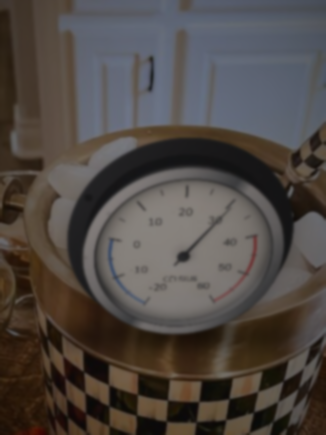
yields 30 °C
